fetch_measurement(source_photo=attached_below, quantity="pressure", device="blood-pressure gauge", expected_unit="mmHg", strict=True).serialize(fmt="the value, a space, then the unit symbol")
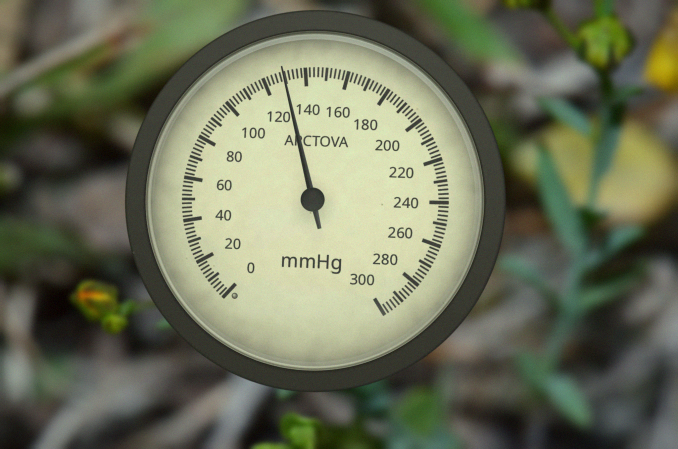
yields 130 mmHg
